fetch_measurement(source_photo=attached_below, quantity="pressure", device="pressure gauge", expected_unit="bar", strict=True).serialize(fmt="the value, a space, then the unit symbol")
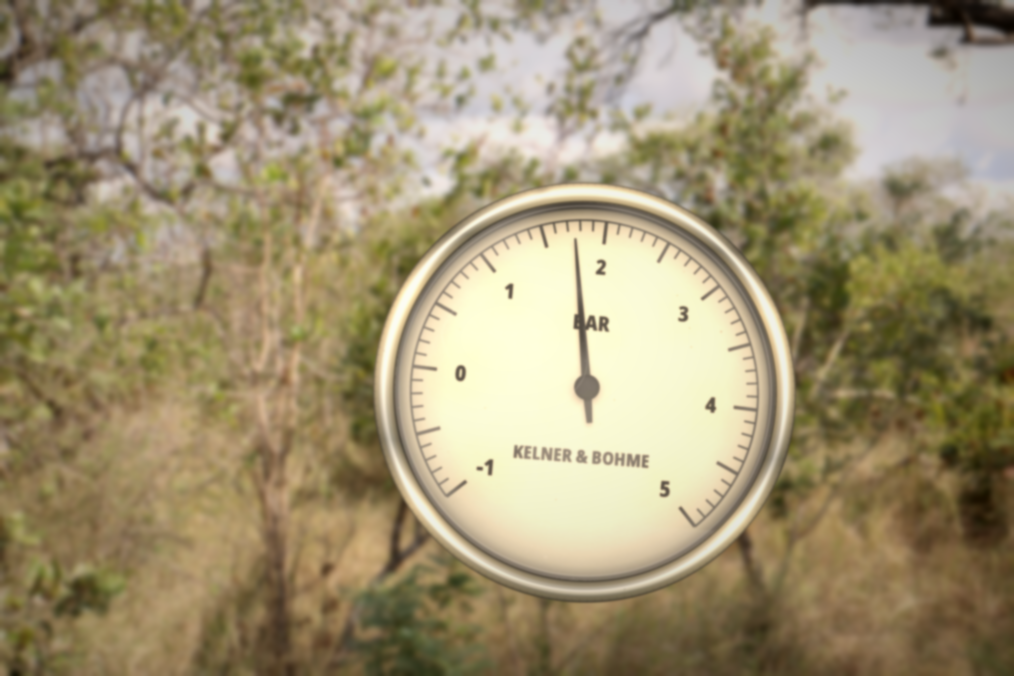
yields 1.75 bar
